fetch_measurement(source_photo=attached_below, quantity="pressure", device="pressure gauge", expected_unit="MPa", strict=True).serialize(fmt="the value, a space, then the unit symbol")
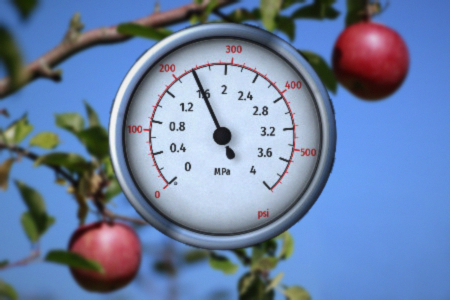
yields 1.6 MPa
